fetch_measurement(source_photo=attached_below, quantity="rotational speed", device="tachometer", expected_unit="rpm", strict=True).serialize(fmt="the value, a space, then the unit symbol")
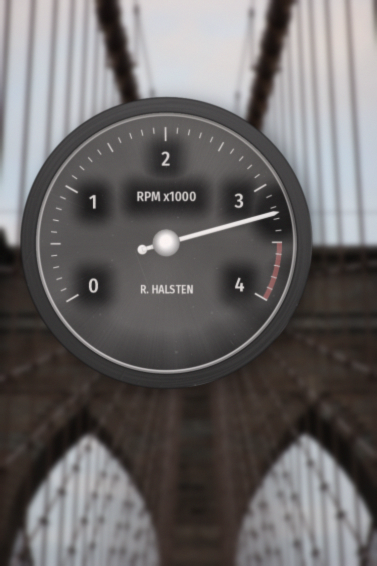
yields 3250 rpm
